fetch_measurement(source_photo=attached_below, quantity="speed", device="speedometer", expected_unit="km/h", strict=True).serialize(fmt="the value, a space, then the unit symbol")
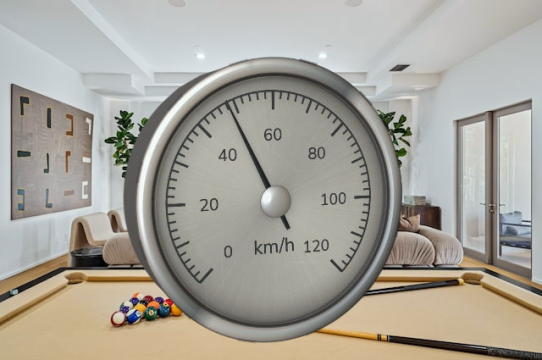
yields 48 km/h
